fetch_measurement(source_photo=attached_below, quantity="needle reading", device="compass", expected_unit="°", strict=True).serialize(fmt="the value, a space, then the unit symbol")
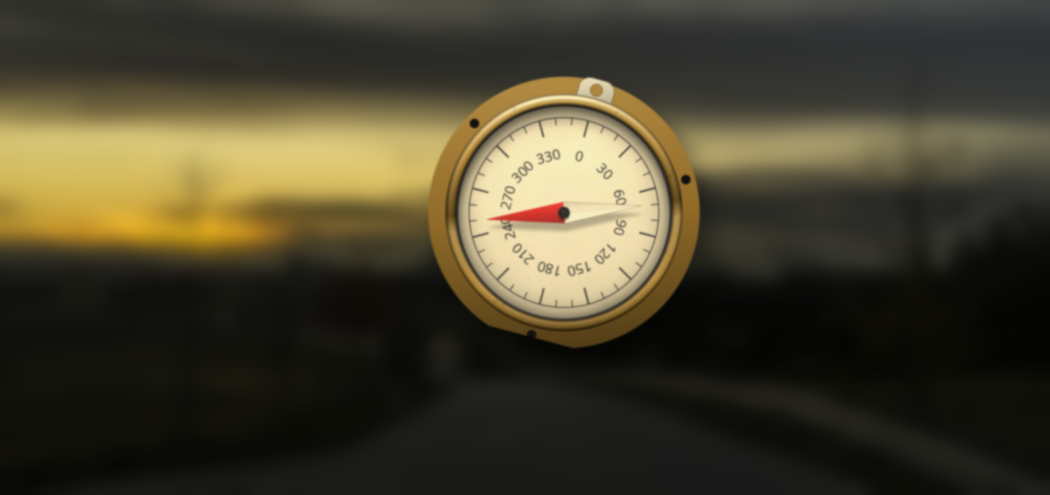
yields 250 °
